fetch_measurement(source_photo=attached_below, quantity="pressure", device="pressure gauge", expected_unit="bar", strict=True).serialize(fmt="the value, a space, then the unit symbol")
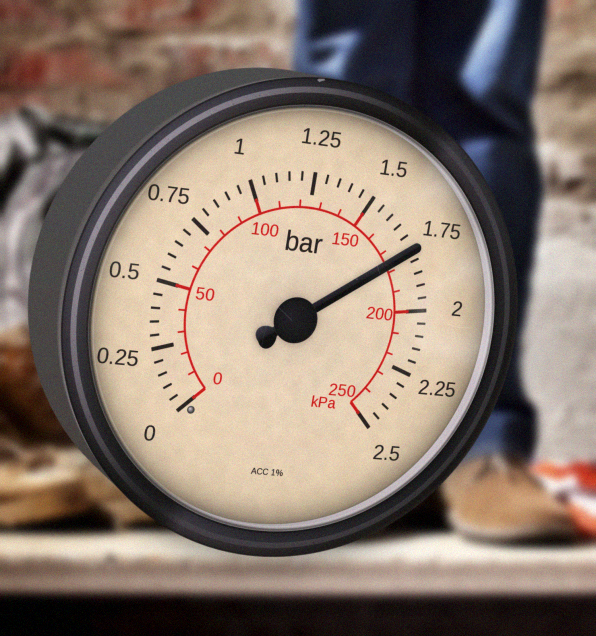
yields 1.75 bar
